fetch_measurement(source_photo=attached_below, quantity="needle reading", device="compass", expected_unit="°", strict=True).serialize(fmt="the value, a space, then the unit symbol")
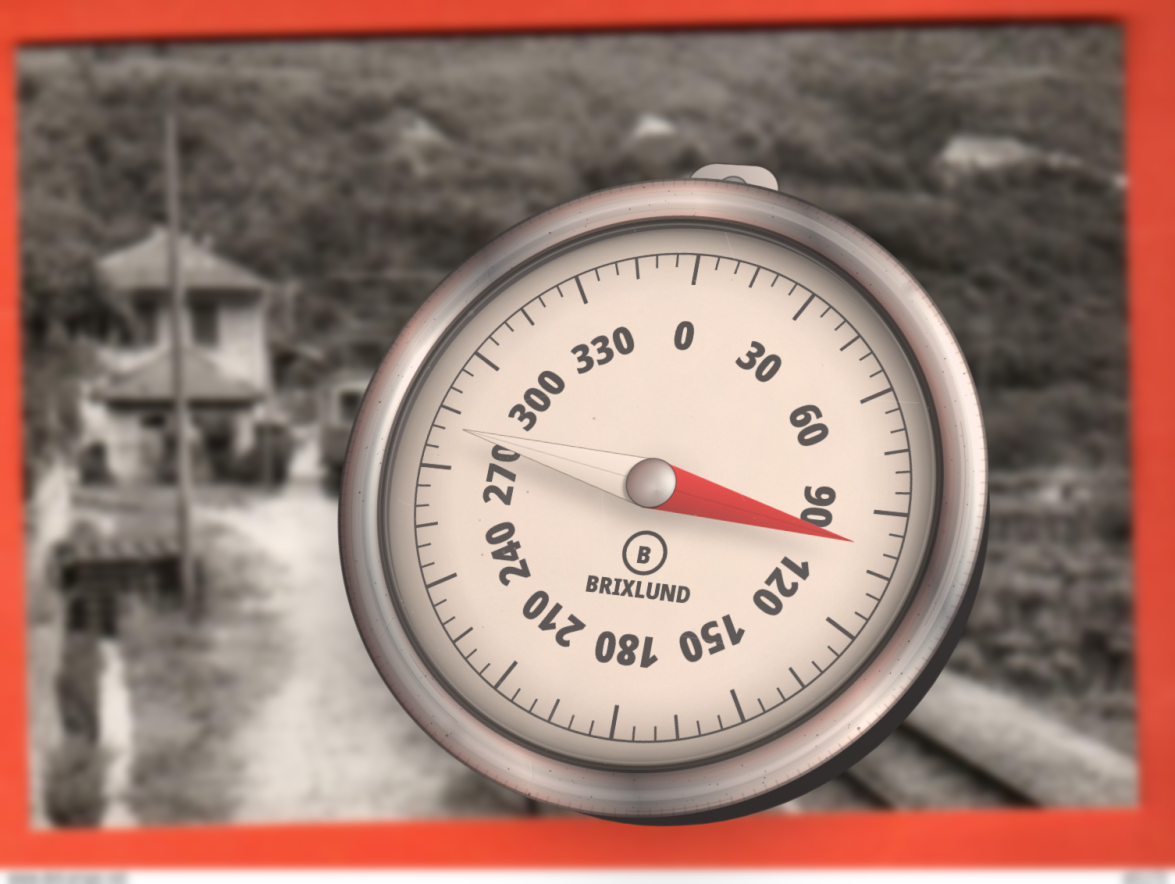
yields 100 °
